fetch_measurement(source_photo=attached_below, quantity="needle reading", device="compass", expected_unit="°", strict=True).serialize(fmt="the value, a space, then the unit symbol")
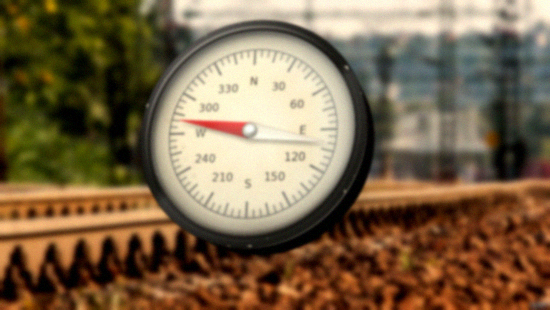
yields 280 °
